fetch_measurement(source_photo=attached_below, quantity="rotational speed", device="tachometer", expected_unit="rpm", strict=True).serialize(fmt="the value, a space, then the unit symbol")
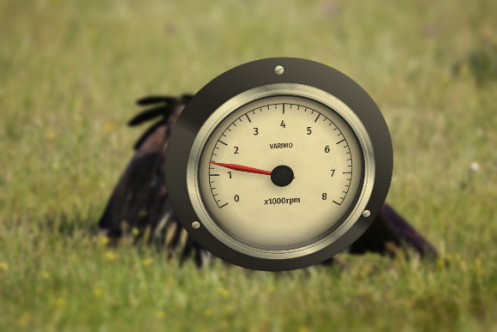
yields 1400 rpm
